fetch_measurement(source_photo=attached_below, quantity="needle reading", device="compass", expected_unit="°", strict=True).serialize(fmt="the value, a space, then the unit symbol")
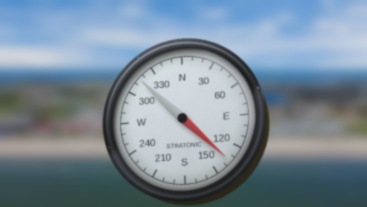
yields 135 °
